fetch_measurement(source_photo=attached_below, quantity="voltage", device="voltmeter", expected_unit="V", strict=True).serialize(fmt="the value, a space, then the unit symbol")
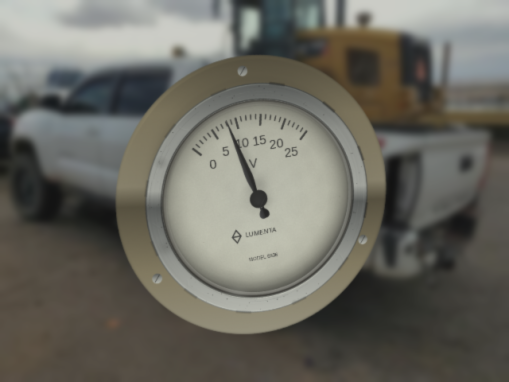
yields 8 V
